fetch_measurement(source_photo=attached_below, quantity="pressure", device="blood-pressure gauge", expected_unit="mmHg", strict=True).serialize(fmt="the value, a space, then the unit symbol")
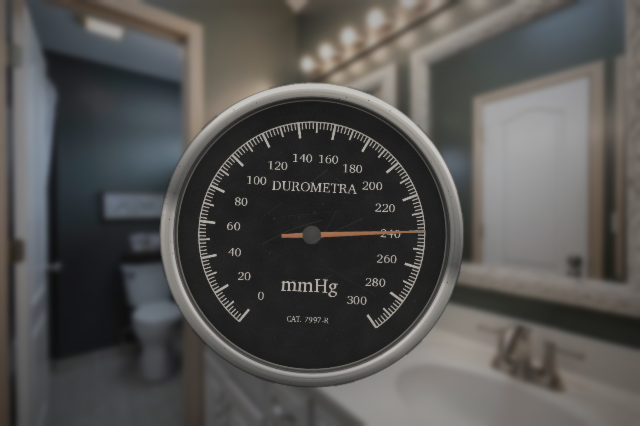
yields 240 mmHg
